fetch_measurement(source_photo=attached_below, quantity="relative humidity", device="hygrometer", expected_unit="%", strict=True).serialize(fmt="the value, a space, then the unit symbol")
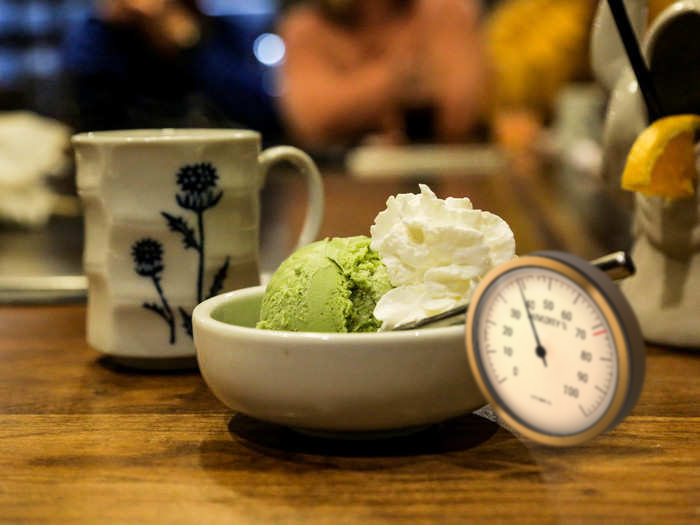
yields 40 %
